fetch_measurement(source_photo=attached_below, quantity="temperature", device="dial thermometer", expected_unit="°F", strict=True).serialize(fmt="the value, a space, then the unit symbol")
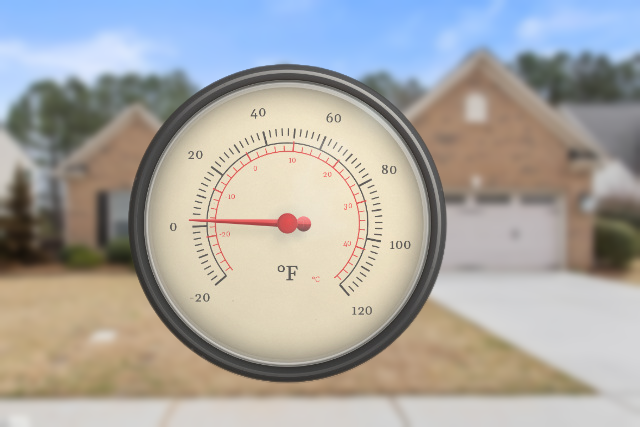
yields 2 °F
